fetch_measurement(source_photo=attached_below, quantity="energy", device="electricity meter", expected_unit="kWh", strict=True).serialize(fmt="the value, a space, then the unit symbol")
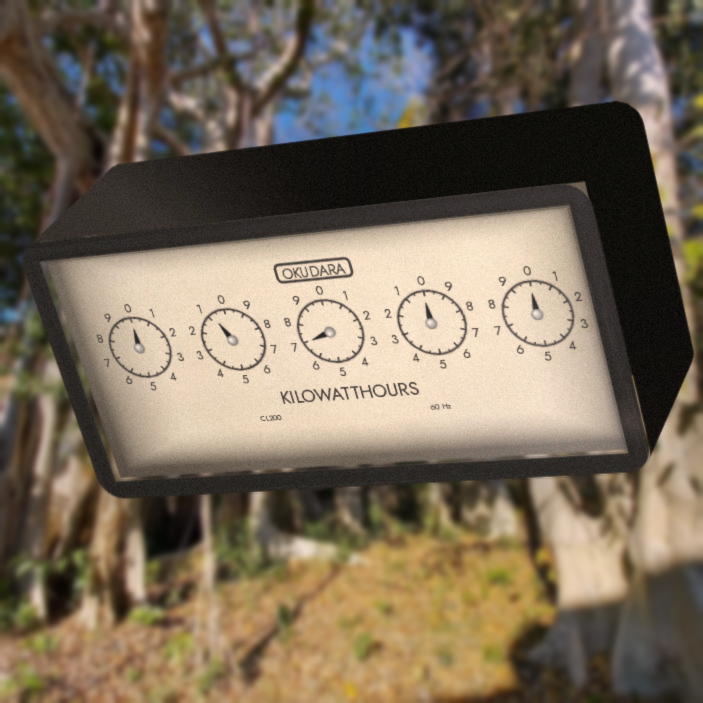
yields 700 kWh
